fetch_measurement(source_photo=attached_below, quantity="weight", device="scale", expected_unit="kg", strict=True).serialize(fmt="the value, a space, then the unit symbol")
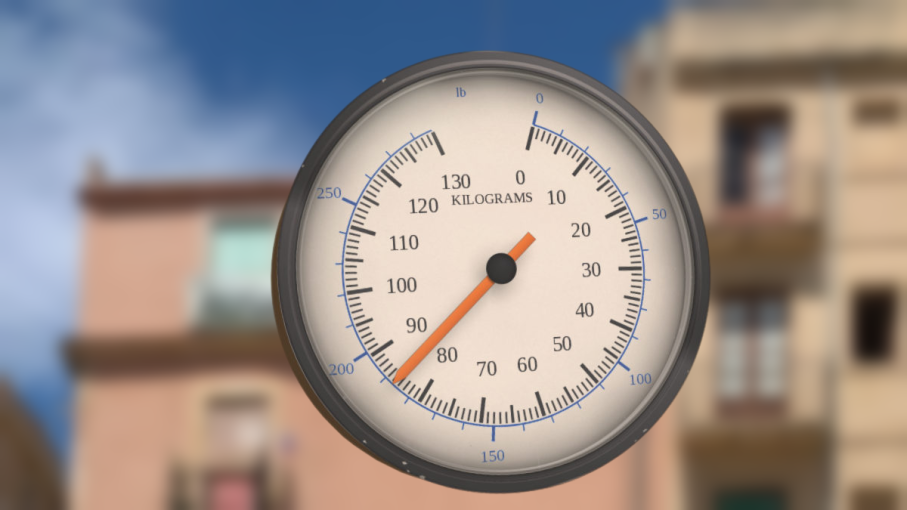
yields 85 kg
